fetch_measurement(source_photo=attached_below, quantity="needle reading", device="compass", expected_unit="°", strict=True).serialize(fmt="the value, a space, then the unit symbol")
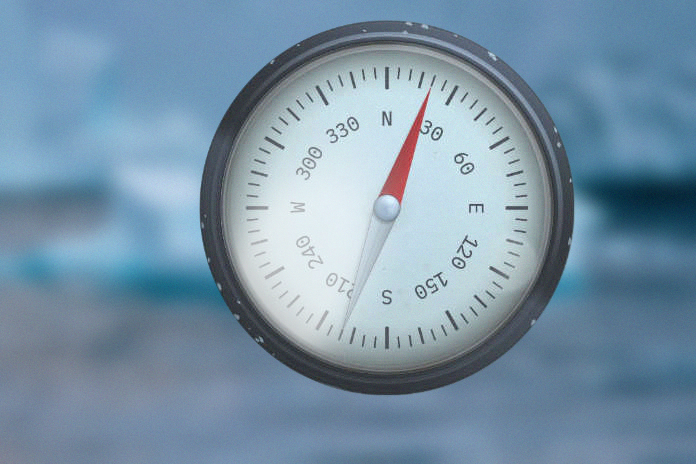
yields 20 °
